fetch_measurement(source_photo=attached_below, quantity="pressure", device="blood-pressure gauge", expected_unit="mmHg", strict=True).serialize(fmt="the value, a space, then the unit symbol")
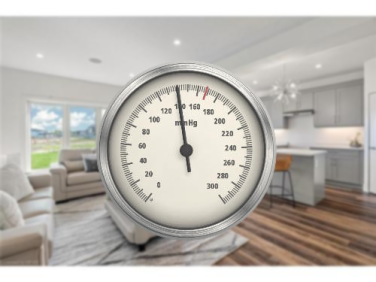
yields 140 mmHg
